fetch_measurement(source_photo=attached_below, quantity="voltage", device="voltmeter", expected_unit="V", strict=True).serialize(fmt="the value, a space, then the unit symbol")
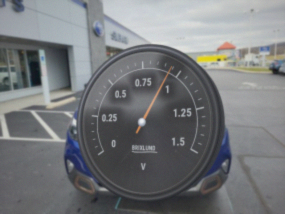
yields 0.95 V
